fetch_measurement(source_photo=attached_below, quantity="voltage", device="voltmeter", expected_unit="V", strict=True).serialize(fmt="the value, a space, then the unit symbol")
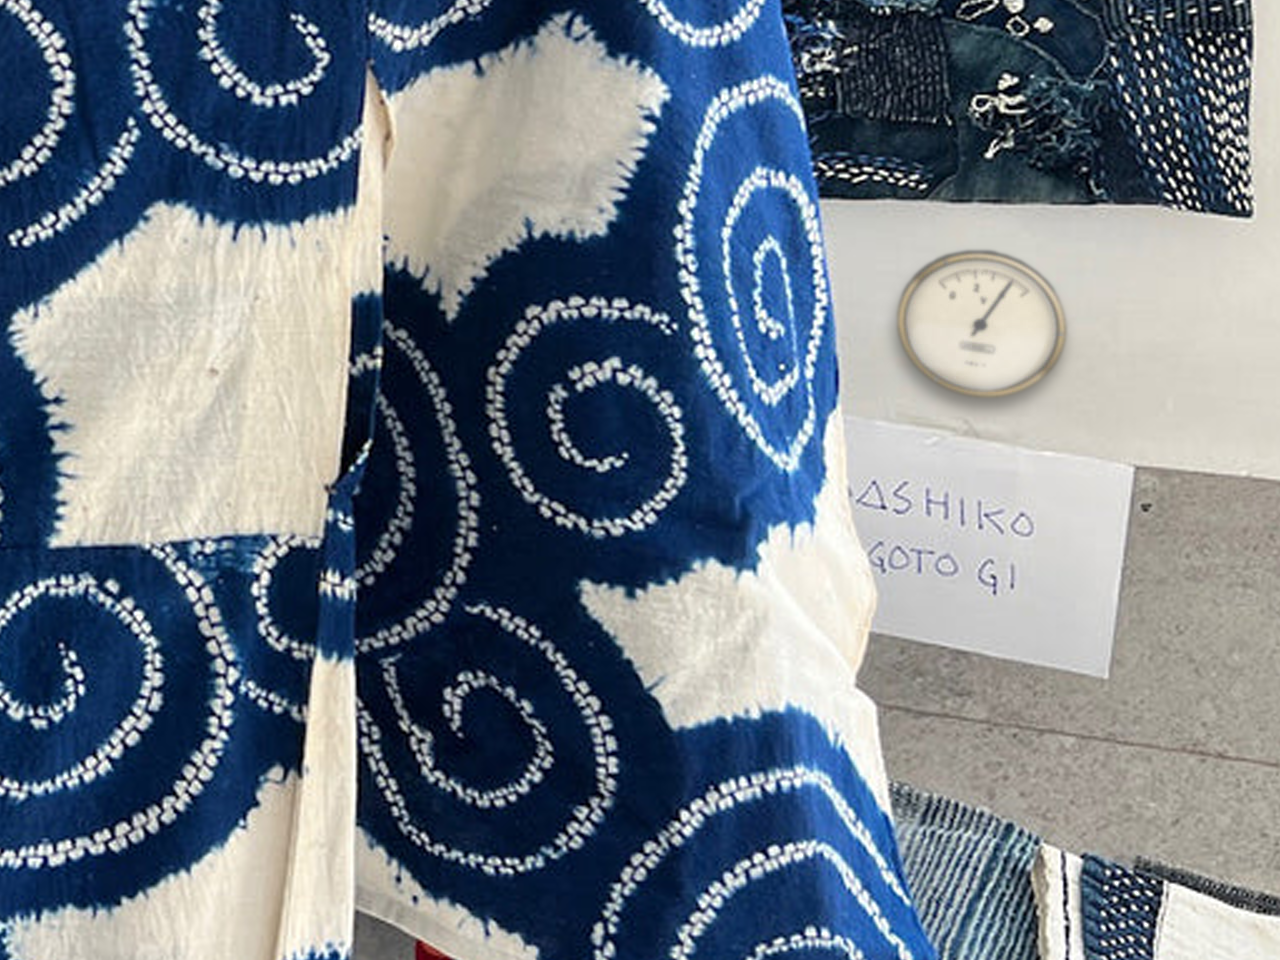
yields 4 V
